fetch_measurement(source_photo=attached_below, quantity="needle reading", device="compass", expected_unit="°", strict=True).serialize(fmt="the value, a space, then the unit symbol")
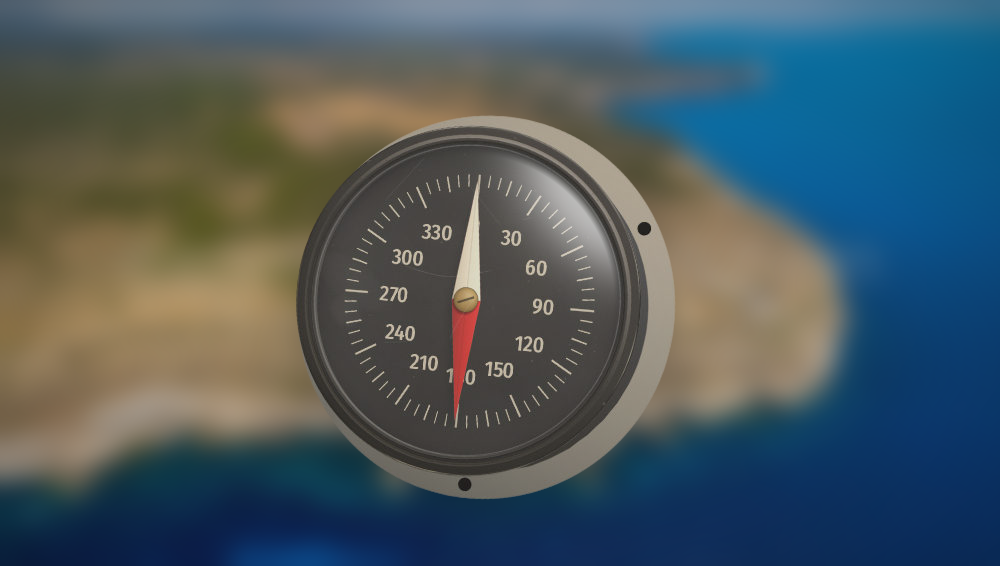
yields 180 °
